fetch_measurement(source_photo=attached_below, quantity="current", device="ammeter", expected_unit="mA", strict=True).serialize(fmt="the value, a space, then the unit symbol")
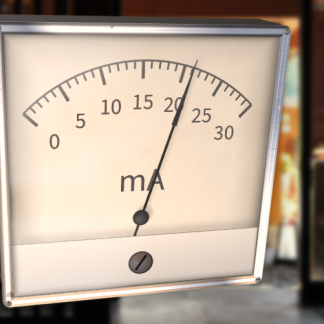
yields 21 mA
